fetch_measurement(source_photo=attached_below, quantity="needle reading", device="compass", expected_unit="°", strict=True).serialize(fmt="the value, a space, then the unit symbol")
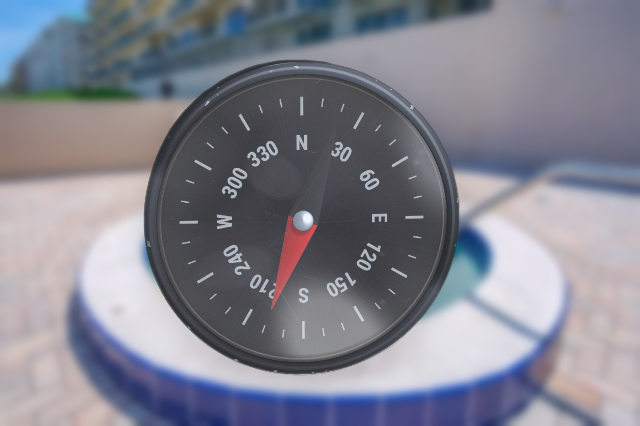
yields 200 °
